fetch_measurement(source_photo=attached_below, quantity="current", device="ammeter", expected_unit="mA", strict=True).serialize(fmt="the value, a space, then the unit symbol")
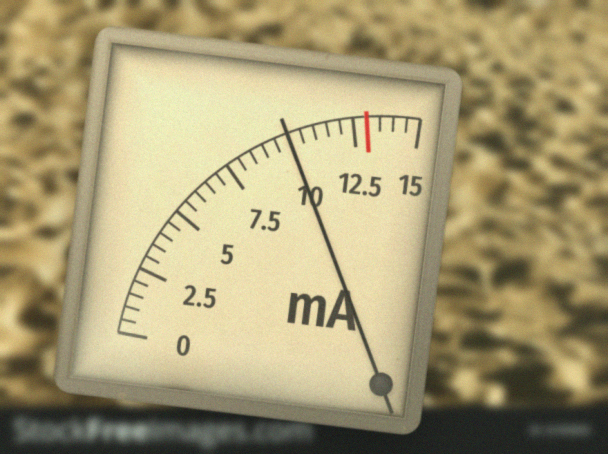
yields 10 mA
